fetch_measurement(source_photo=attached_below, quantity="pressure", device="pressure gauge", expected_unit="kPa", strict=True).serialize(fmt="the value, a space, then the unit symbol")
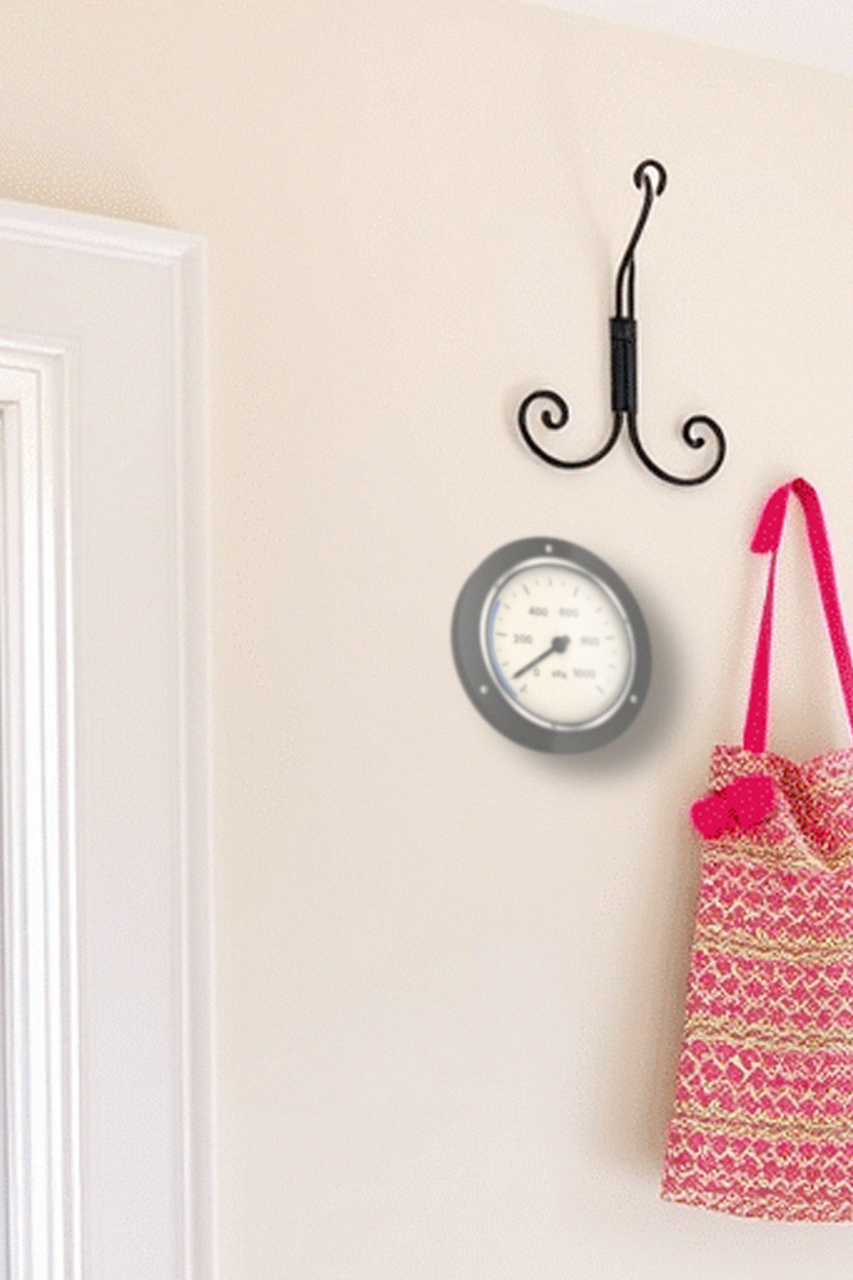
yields 50 kPa
